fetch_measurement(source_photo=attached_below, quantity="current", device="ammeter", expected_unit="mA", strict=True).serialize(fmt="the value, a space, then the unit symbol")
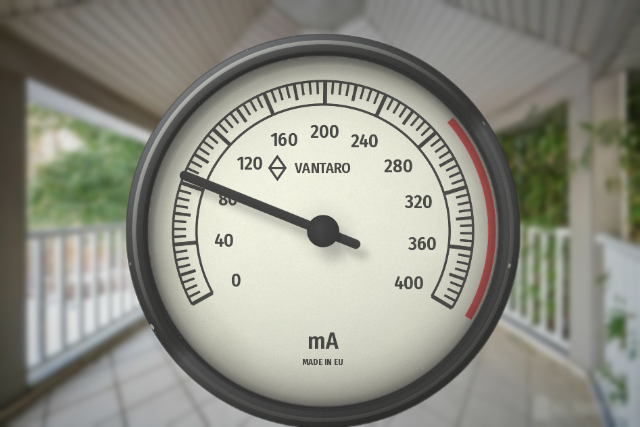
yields 85 mA
